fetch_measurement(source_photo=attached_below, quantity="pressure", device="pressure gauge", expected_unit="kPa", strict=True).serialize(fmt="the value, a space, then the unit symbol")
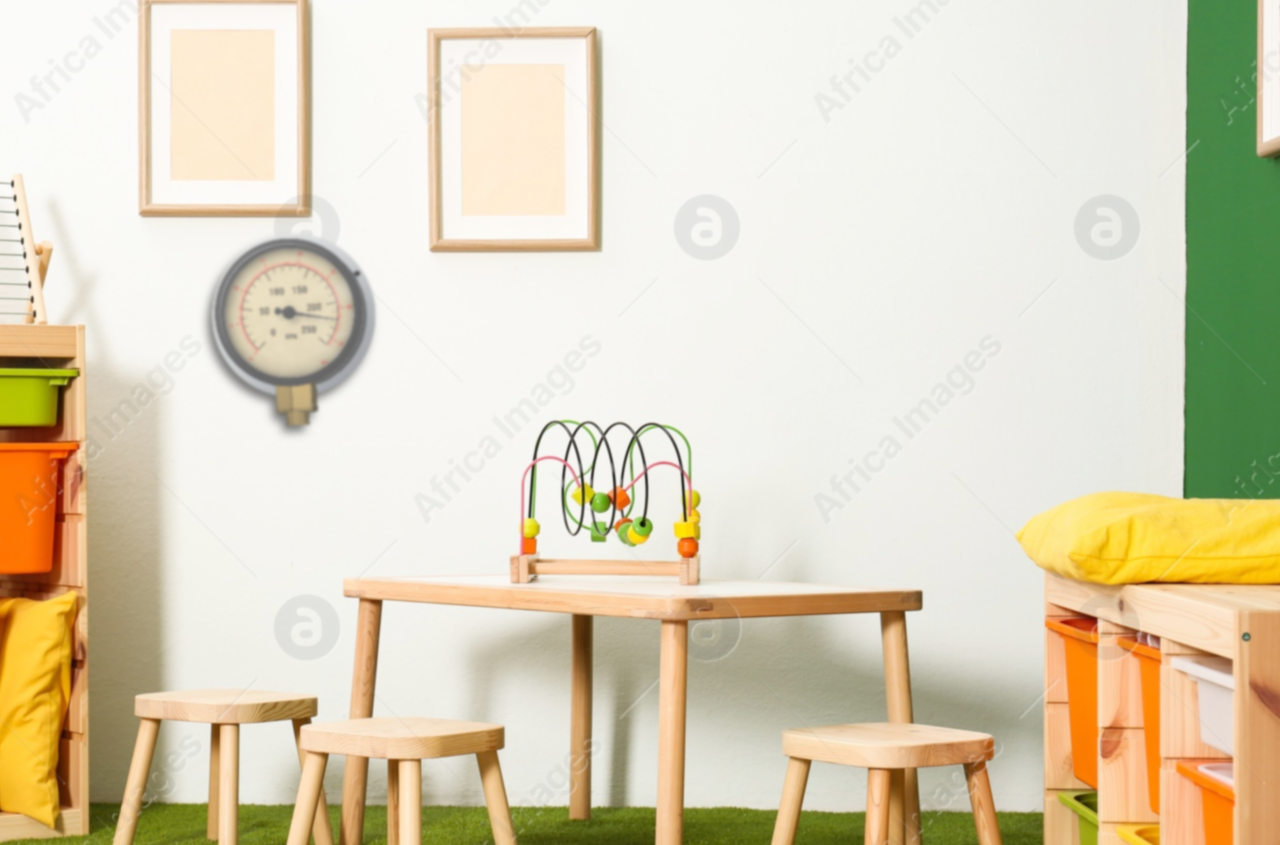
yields 220 kPa
